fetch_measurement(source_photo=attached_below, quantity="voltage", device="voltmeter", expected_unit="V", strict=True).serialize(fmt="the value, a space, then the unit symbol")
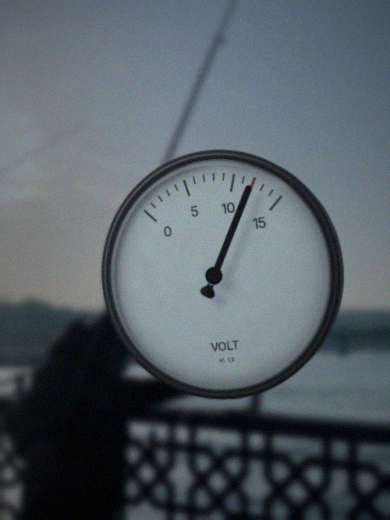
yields 12 V
